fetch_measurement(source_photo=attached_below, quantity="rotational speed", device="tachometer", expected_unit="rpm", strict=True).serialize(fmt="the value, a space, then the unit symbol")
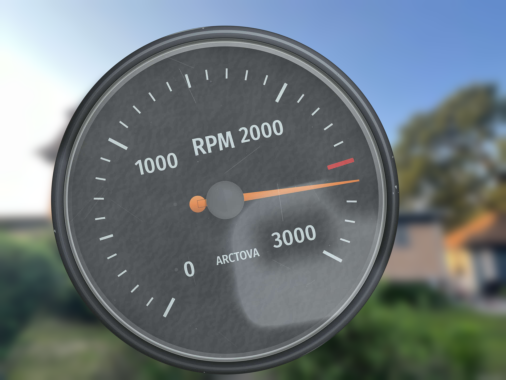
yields 2600 rpm
